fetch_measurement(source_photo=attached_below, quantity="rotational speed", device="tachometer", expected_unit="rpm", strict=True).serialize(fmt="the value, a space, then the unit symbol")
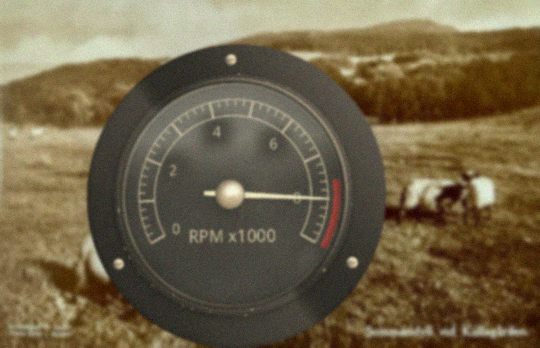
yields 8000 rpm
